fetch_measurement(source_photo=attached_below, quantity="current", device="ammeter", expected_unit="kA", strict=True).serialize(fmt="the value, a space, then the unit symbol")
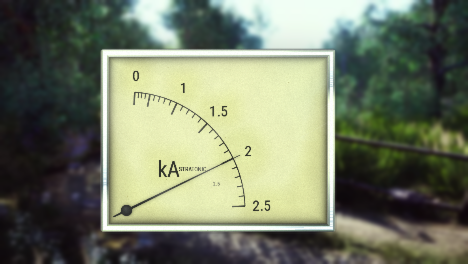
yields 2 kA
